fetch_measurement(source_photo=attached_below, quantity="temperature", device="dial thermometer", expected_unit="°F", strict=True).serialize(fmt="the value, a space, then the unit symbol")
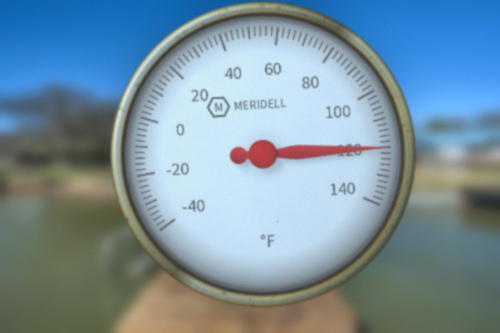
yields 120 °F
